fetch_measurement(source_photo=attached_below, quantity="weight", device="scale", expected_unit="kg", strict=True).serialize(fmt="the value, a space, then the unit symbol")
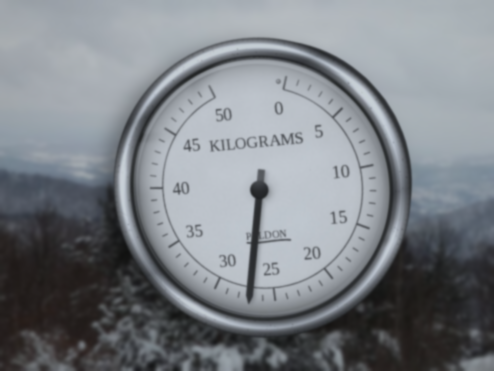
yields 27 kg
